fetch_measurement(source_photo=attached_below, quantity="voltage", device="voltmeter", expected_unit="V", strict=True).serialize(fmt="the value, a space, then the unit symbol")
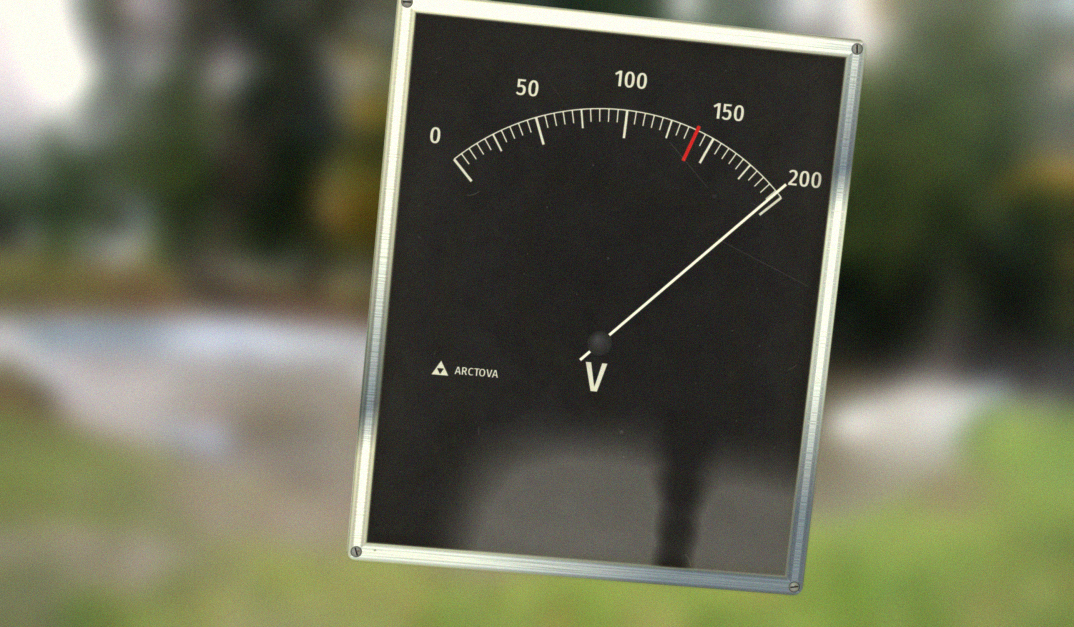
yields 195 V
